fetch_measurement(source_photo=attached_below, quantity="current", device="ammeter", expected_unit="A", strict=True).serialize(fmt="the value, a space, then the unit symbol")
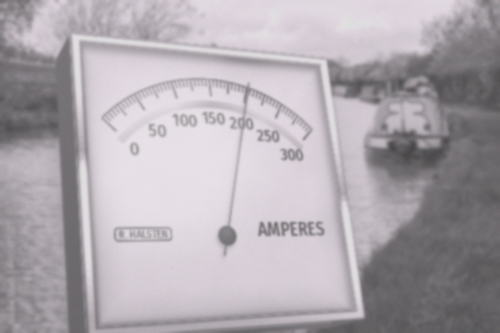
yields 200 A
